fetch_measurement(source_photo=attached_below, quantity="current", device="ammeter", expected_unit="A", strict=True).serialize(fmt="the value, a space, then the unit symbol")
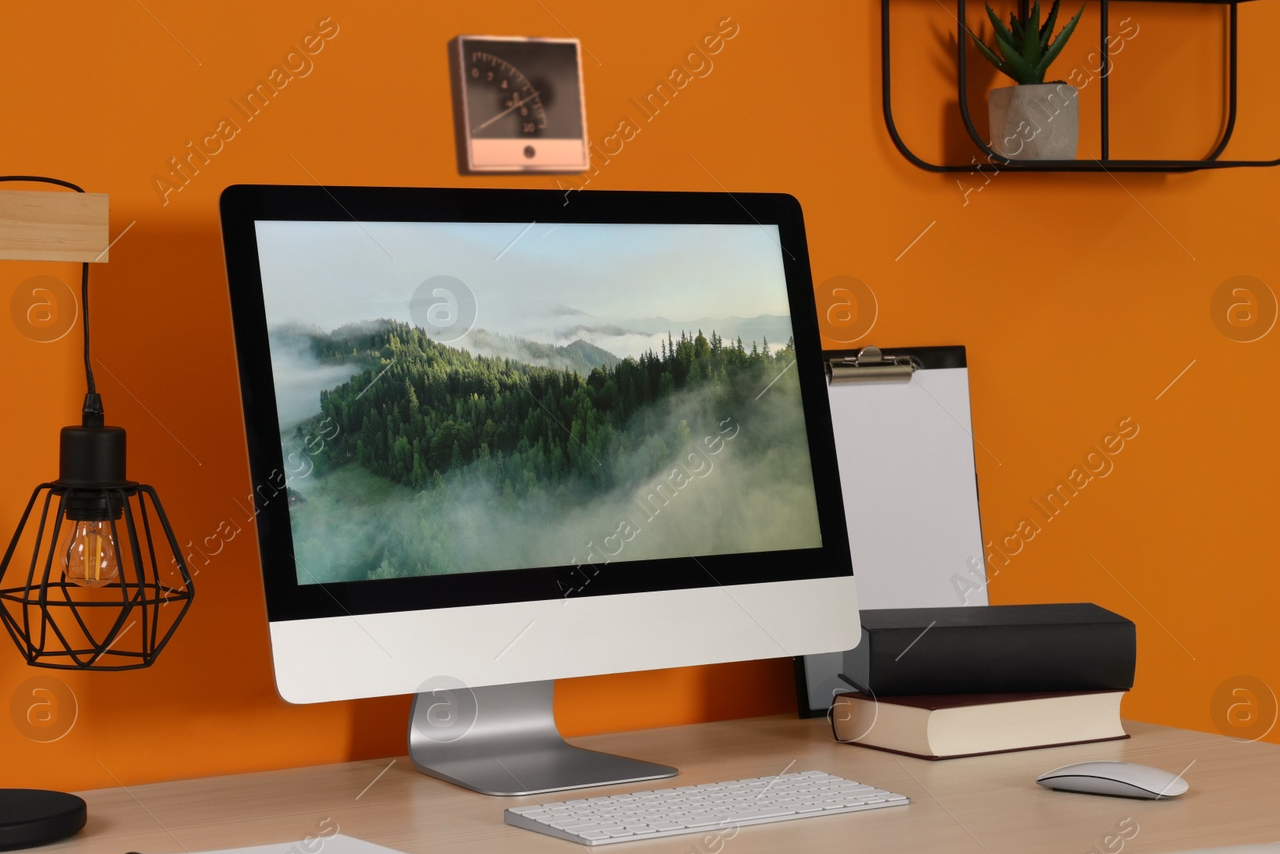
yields 7 A
